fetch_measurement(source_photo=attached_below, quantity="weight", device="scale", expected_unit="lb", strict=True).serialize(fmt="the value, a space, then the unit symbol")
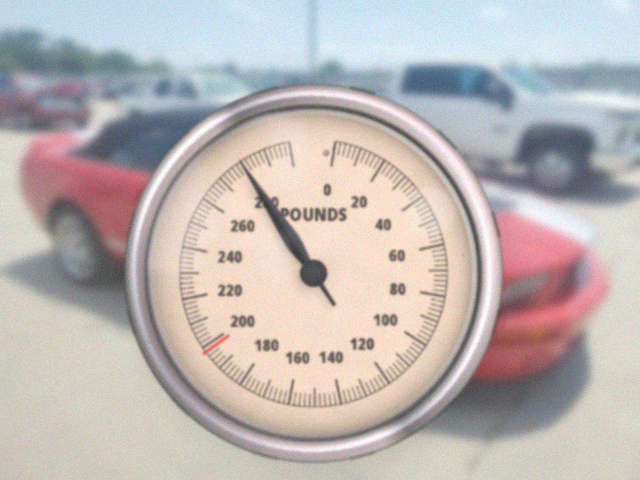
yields 280 lb
